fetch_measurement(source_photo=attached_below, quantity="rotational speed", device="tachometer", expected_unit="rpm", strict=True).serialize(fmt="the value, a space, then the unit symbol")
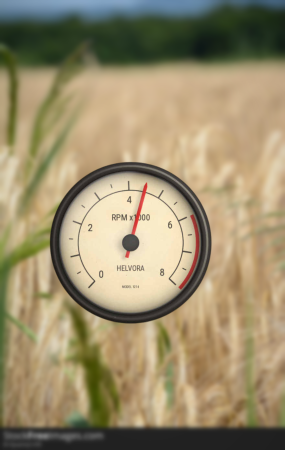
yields 4500 rpm
